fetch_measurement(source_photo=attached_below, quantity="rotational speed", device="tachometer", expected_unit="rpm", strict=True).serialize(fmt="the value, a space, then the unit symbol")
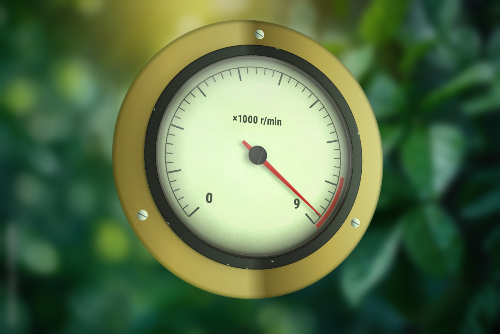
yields 8800 rpm
